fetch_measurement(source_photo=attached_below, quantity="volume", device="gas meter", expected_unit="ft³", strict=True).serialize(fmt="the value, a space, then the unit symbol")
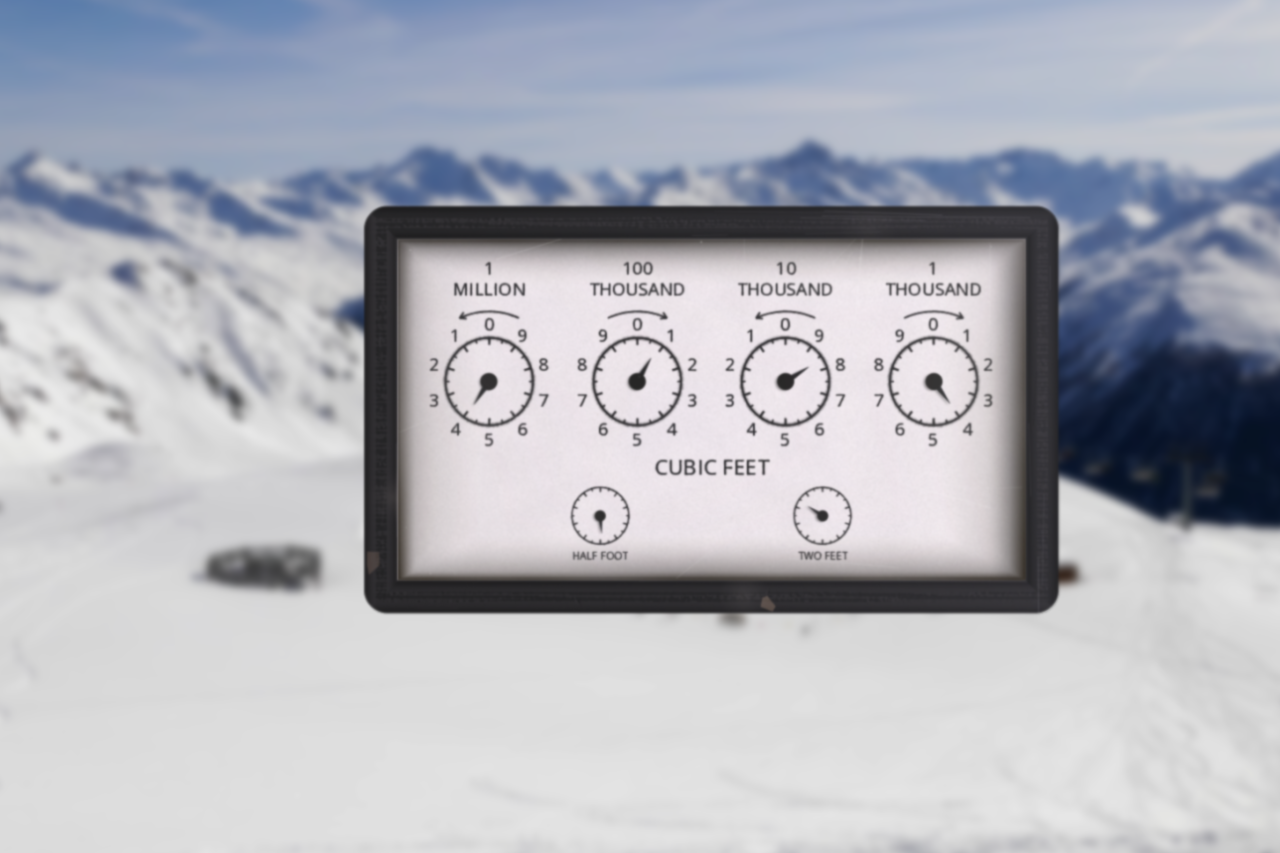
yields 408400 ft³
